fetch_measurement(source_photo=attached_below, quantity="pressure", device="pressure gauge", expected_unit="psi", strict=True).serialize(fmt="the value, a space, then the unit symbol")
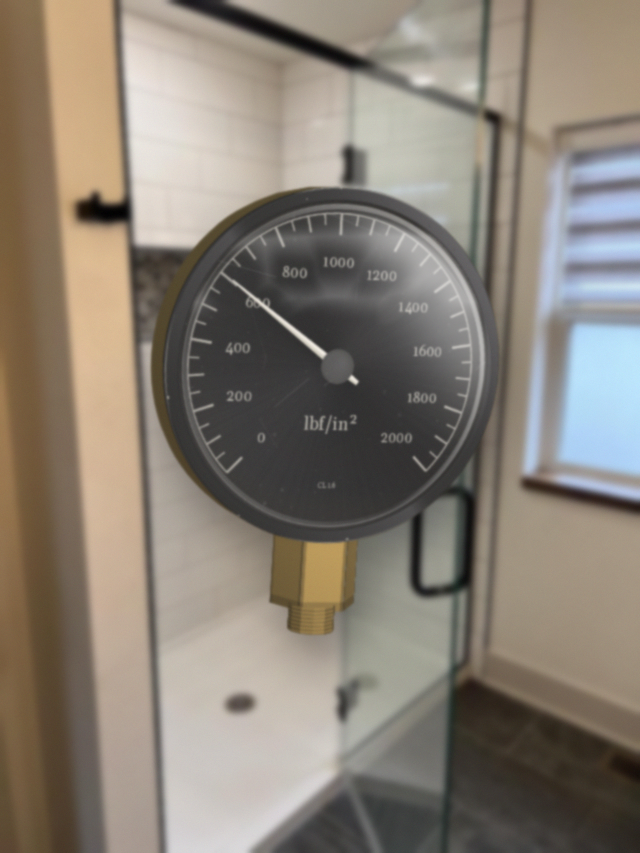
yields 600 psi
